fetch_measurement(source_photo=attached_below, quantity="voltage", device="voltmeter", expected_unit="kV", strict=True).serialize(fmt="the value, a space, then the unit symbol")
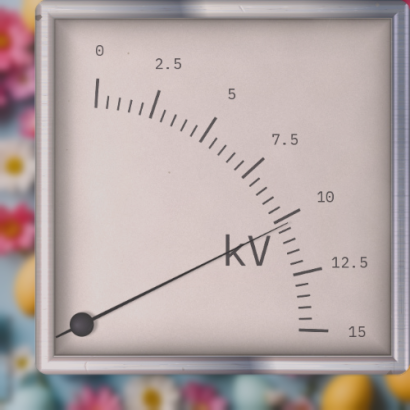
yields 10.25 kV
